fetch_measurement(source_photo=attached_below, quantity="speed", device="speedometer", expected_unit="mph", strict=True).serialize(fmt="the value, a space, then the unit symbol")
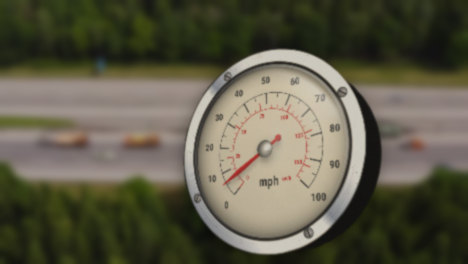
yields 5 mph
